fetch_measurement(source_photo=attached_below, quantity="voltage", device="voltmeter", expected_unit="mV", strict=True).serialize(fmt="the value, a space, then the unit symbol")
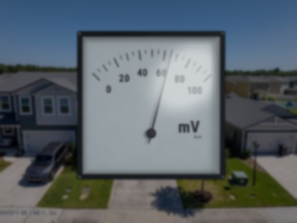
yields 65 mV
